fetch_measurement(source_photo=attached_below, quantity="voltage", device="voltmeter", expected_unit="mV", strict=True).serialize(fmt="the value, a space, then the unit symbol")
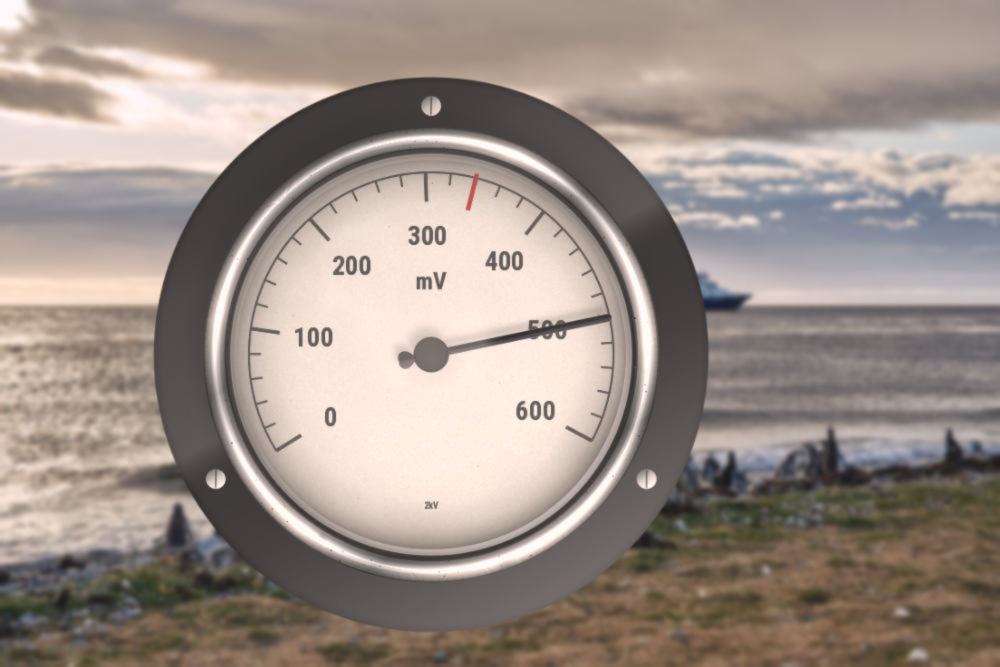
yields 500 mV
